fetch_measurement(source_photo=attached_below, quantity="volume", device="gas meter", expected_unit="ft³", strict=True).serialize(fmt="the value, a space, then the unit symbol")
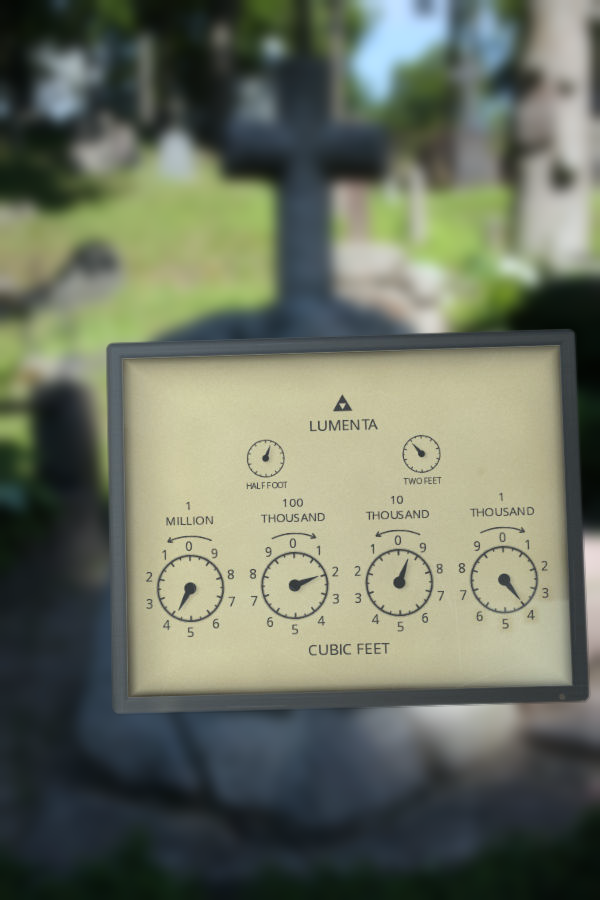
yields 419400 ft³
